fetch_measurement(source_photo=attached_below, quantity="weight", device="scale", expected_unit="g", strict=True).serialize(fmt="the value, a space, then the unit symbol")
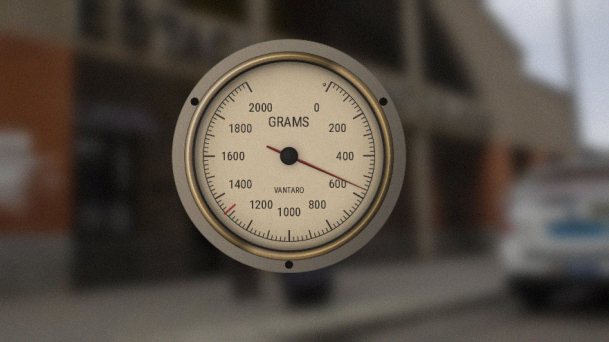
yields 560 g
